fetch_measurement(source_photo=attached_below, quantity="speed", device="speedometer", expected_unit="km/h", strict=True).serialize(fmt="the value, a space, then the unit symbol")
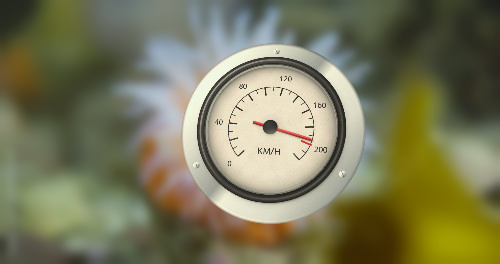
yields 195 km/h
